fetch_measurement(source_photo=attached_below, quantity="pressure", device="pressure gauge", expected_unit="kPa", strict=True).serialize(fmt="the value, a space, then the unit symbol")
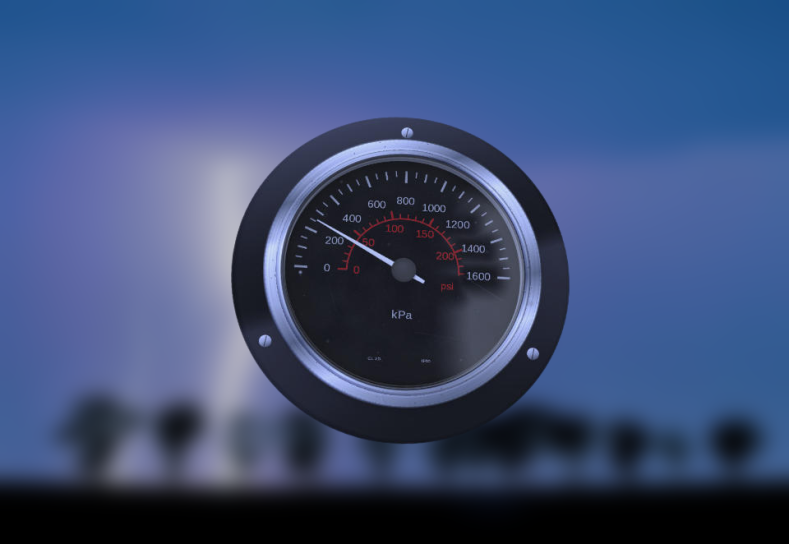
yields 250 kPa
